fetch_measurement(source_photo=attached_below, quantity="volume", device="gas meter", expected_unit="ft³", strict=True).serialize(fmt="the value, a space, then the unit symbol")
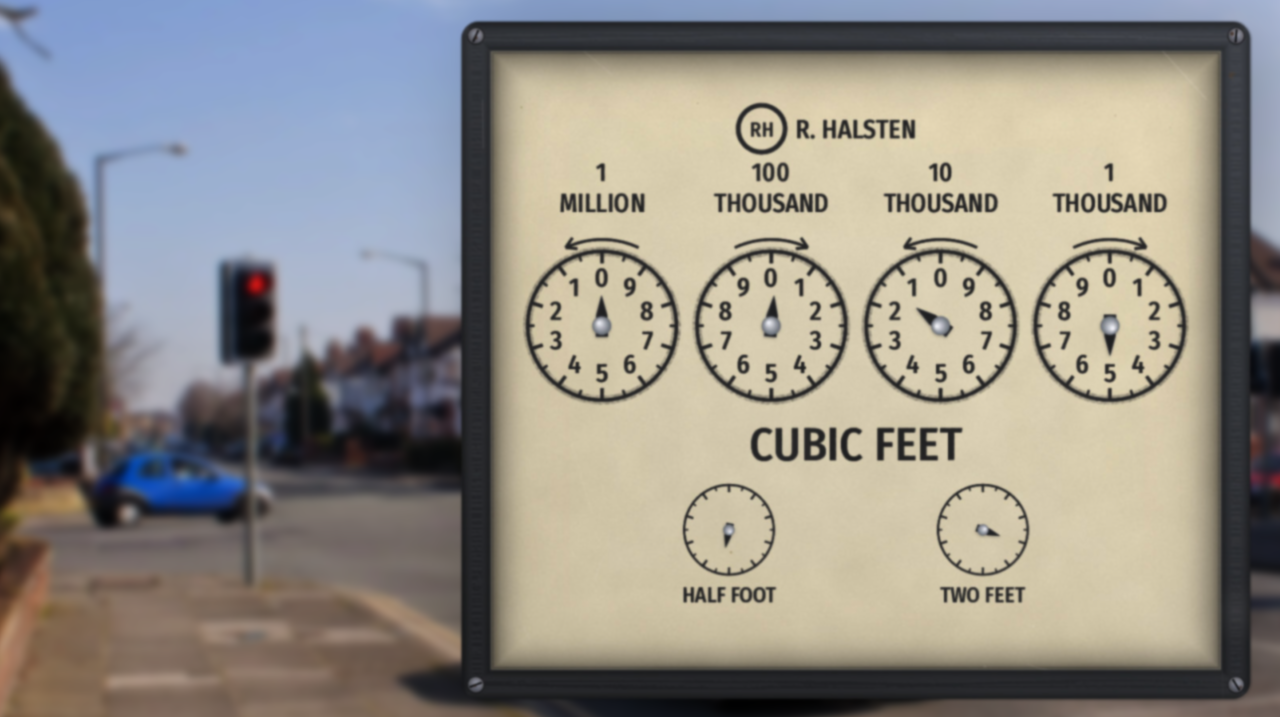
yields 1500 ft³
